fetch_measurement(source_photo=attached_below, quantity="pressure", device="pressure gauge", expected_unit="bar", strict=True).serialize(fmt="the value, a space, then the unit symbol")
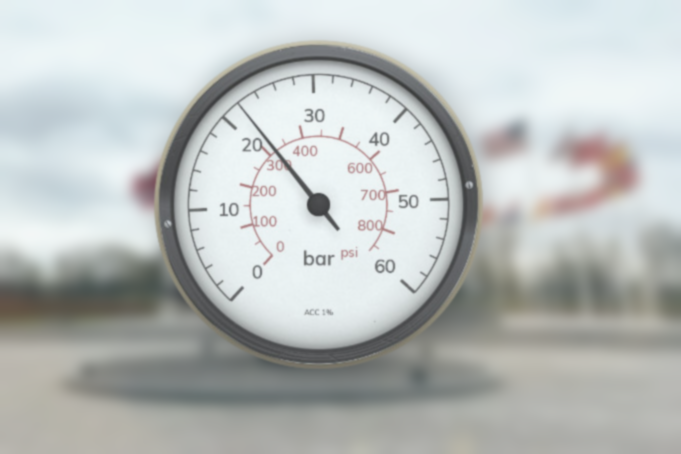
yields 22 bar
